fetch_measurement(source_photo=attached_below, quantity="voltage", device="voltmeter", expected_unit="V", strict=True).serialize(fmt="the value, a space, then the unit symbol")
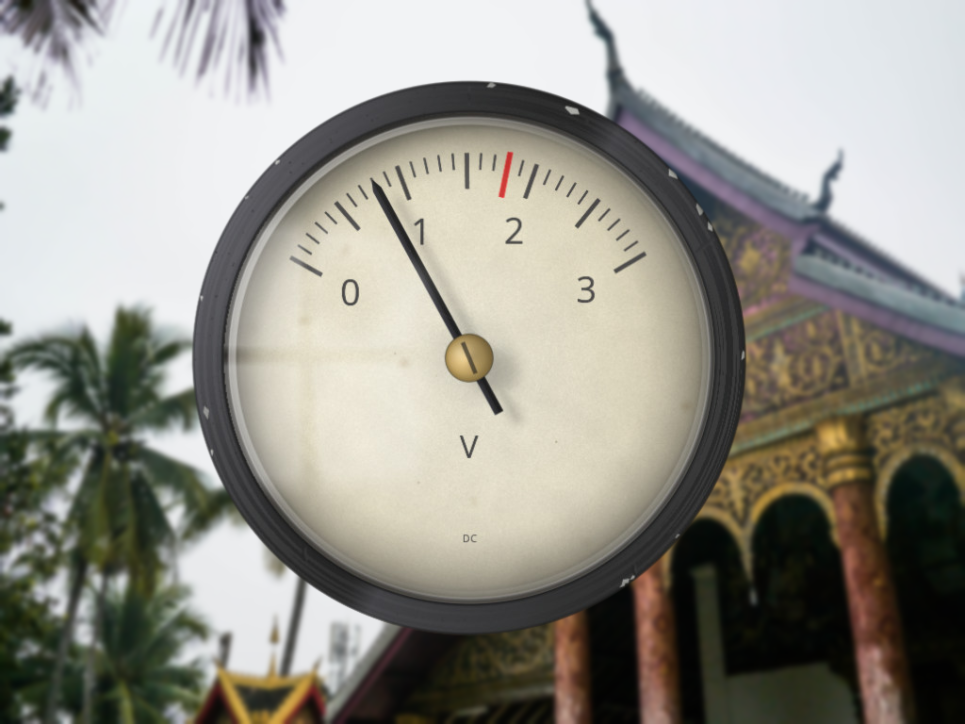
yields 0.8 V
